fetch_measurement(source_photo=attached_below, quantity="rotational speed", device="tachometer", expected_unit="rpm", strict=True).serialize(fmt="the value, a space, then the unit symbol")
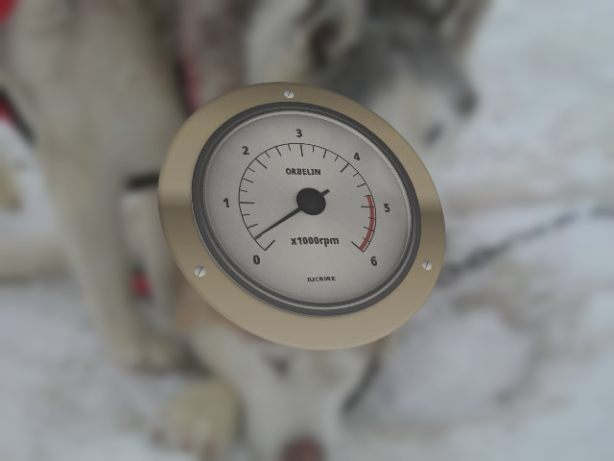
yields 250 rpm
